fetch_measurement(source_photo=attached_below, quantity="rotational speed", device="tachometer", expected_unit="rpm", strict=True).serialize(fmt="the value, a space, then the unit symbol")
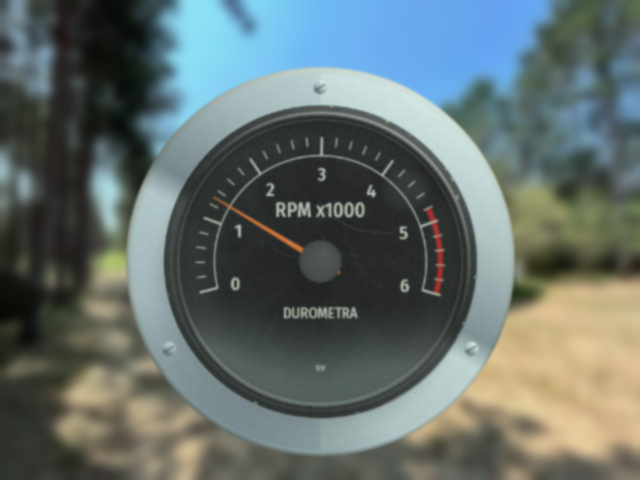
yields 1300 rpm
